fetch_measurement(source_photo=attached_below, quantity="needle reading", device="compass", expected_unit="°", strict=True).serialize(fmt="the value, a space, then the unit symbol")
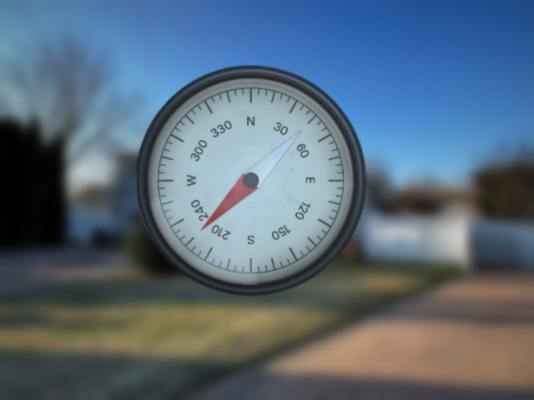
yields 225 °
